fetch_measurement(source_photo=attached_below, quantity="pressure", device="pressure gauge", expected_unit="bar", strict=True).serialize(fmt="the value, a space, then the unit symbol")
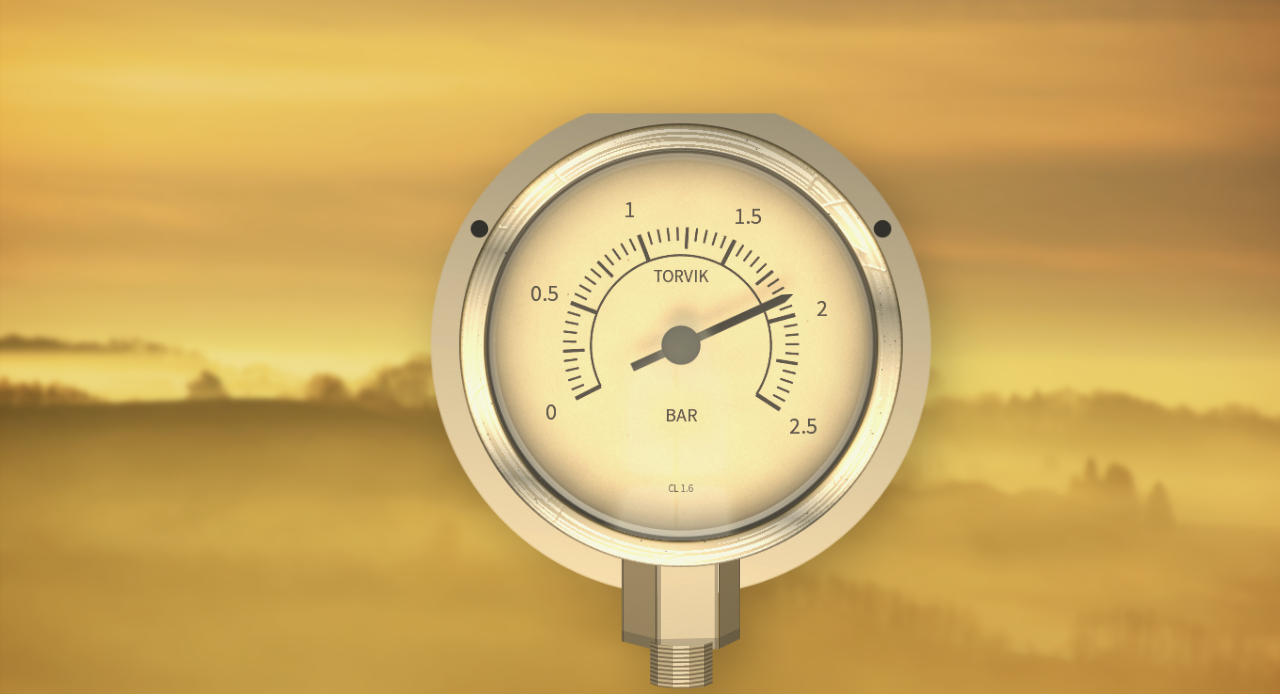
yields 1.9 bar
